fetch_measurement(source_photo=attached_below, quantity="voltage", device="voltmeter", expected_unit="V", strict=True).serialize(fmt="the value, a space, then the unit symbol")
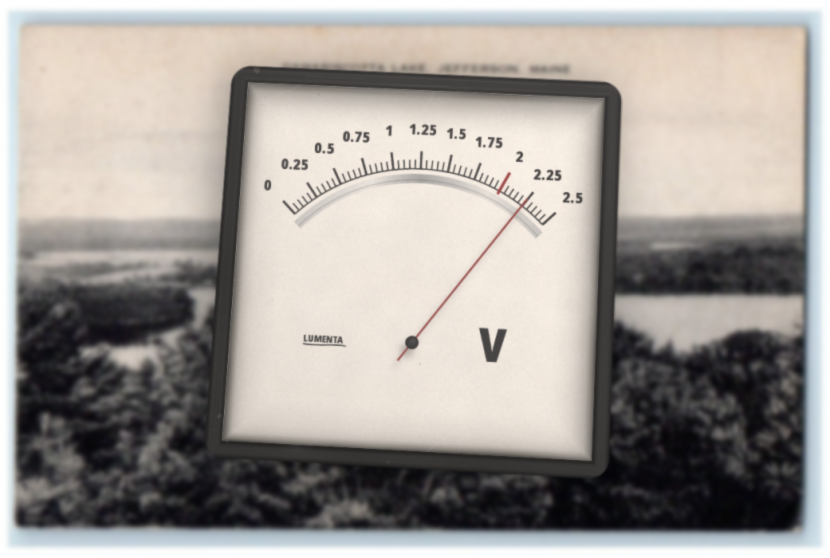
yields 2.25 V
